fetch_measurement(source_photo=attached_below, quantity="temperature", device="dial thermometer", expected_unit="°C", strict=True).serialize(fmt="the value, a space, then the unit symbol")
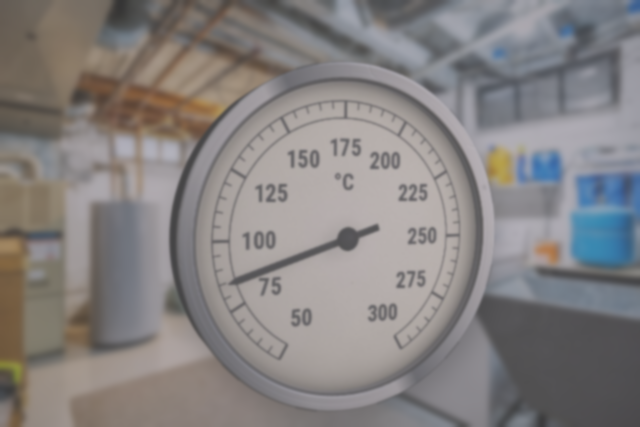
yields 85 °C
